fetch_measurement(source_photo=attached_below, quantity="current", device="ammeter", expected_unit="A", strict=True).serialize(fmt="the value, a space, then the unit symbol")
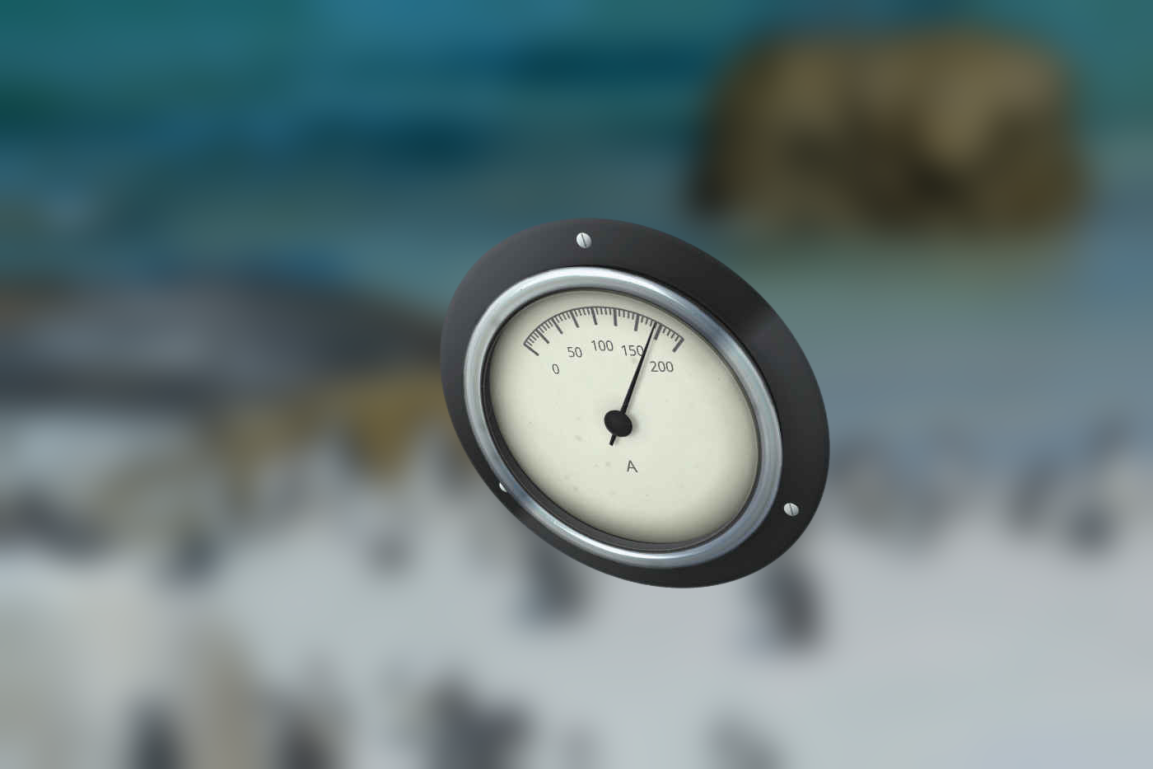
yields 170 A
